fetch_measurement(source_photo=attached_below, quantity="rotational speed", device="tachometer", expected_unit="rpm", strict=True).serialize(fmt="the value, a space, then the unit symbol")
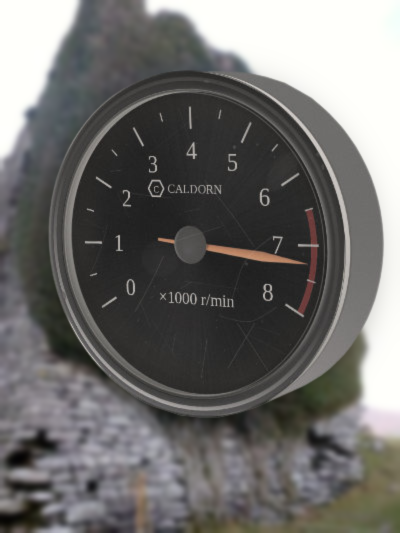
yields 7250 rpm
